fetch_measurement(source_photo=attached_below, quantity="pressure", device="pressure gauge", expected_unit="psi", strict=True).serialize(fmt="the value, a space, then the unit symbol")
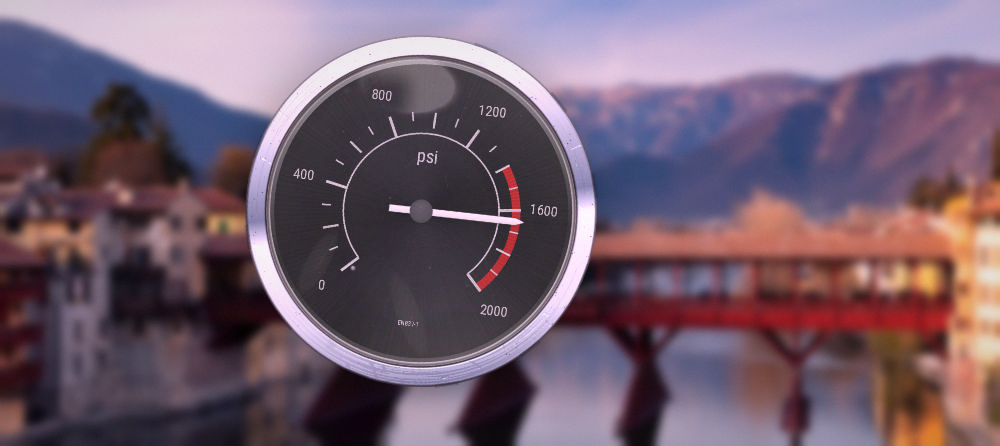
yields 1650 psi
